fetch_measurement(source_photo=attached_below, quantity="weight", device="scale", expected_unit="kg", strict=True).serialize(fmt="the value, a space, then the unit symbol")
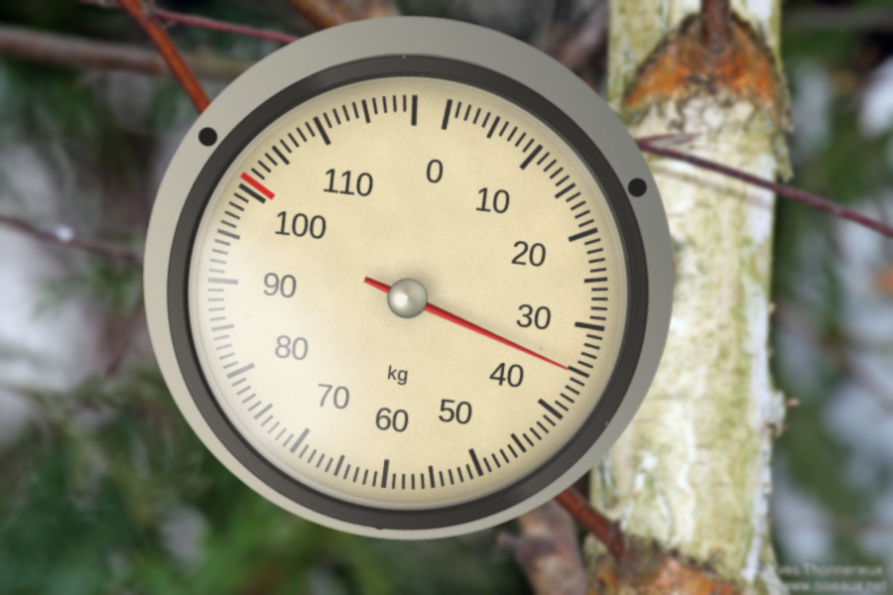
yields 35 kg
